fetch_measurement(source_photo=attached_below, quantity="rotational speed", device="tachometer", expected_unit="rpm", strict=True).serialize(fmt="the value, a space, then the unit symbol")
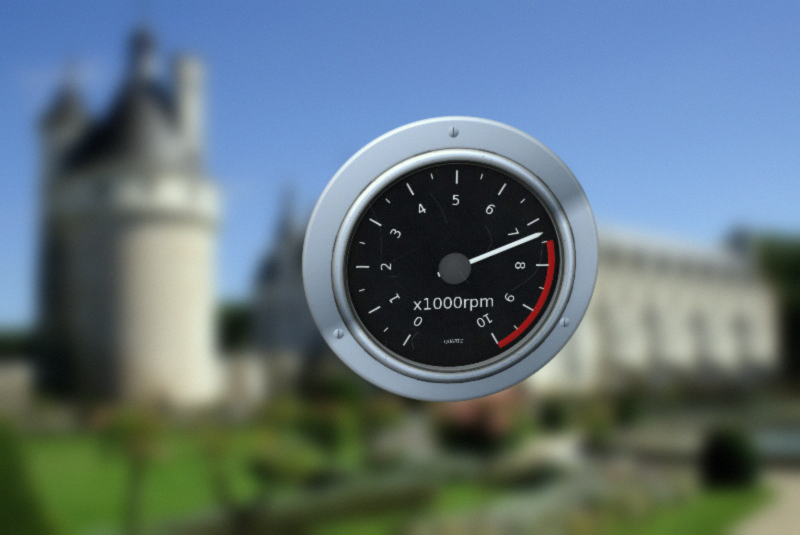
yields 7250 rpm
